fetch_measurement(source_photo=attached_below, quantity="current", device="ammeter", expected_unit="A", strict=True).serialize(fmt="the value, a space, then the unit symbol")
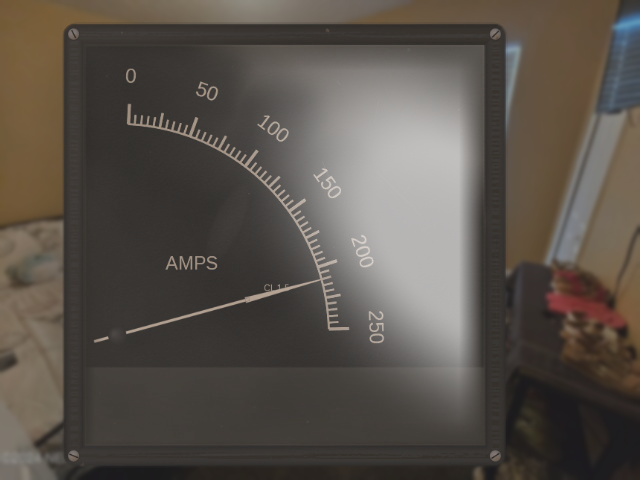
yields 210 A
